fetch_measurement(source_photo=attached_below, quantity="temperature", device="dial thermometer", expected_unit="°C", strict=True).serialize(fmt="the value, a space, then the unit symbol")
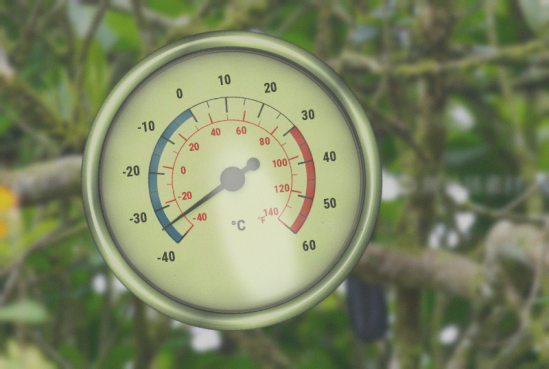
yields -35 °C
